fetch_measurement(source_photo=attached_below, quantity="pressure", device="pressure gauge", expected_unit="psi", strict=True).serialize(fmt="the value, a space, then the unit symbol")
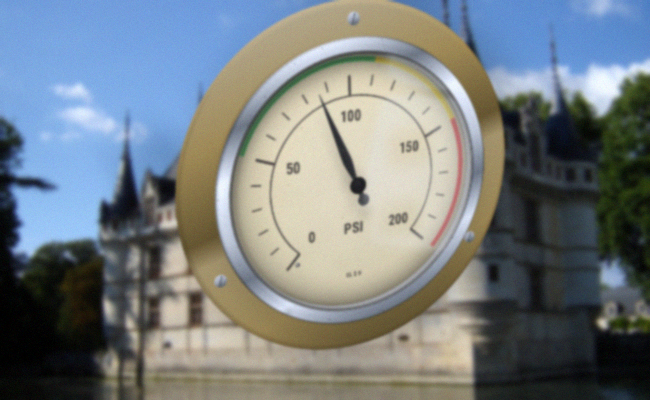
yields 85 psi
